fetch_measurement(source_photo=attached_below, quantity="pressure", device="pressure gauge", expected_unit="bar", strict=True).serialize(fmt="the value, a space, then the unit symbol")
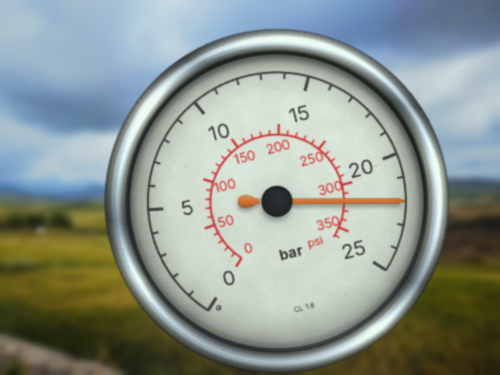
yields 22 bar
